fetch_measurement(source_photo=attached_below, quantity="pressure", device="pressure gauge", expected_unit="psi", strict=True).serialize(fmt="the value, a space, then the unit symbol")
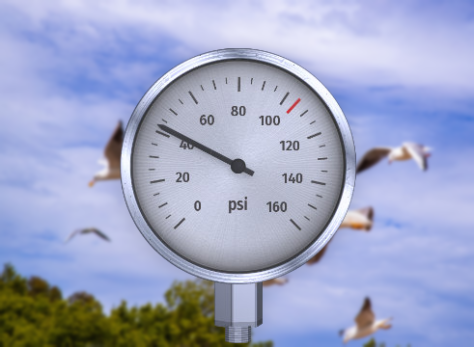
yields 42.5 psi
